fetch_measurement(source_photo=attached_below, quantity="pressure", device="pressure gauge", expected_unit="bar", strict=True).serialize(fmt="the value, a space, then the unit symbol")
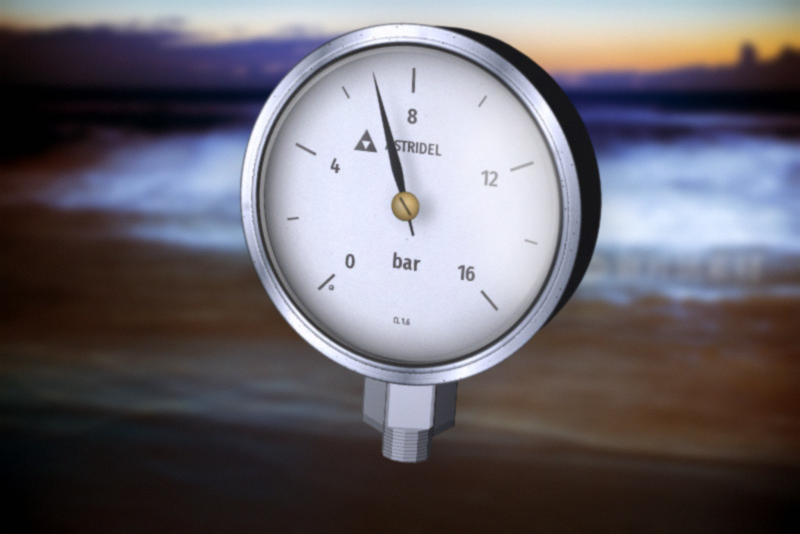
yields 7 bar
